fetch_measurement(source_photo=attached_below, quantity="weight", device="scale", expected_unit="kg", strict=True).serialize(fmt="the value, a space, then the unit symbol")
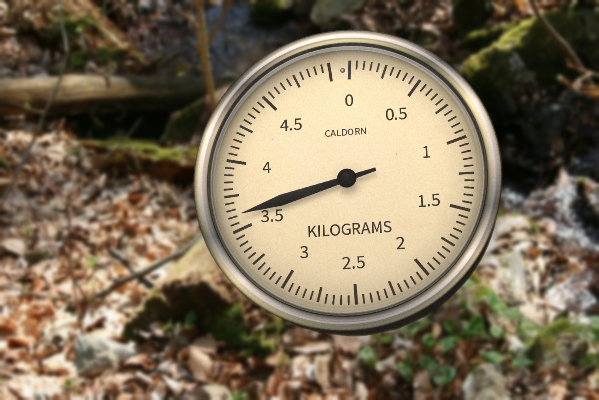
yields 3.6 kg
